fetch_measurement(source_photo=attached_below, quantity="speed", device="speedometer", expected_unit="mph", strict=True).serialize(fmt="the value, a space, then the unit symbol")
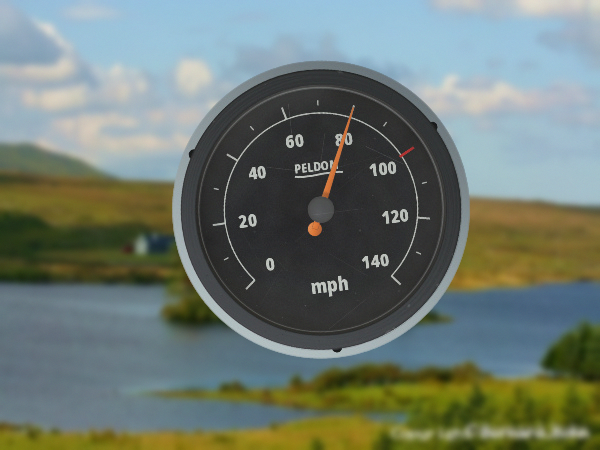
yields 80 mph
